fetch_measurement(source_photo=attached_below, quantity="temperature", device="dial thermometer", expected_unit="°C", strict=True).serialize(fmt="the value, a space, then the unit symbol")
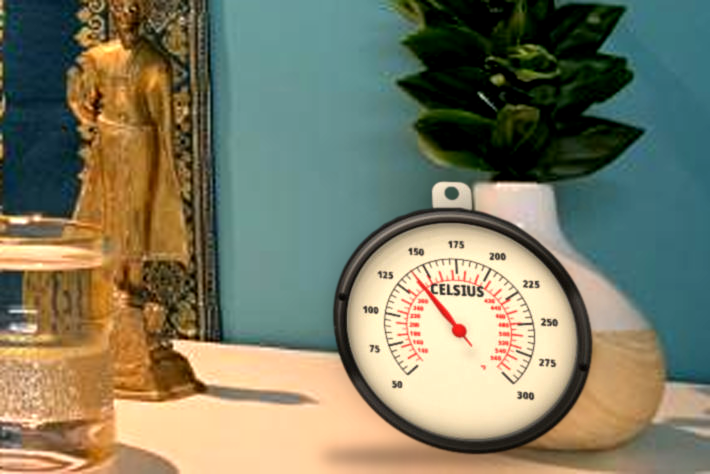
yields 140 °C
